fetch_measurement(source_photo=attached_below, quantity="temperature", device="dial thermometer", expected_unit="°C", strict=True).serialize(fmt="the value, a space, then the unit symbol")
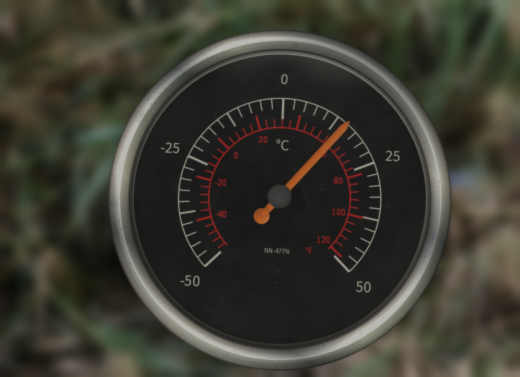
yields 15 °C
